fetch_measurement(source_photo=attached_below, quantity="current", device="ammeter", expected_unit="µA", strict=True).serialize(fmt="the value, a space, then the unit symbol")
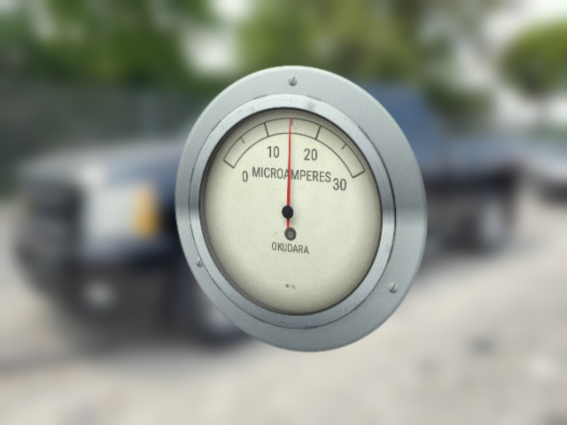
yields 15 µA
